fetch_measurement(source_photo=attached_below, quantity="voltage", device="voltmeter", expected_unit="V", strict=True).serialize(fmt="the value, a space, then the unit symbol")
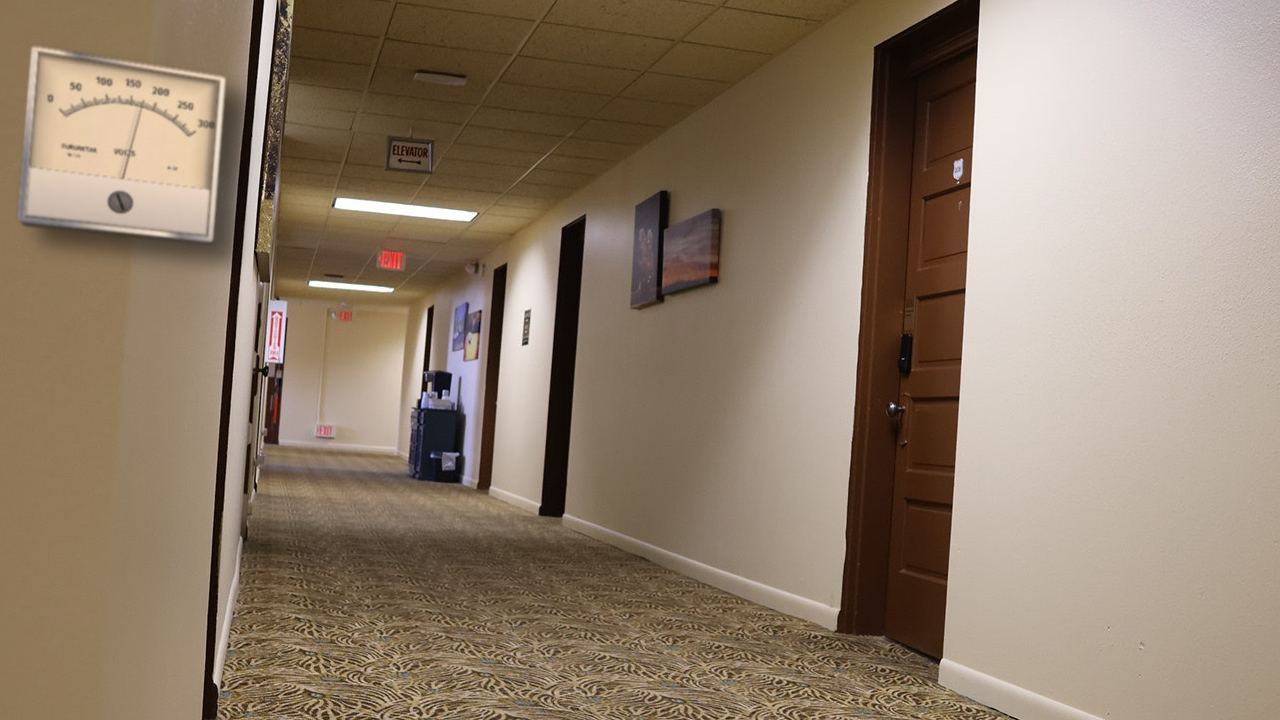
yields 175 V
